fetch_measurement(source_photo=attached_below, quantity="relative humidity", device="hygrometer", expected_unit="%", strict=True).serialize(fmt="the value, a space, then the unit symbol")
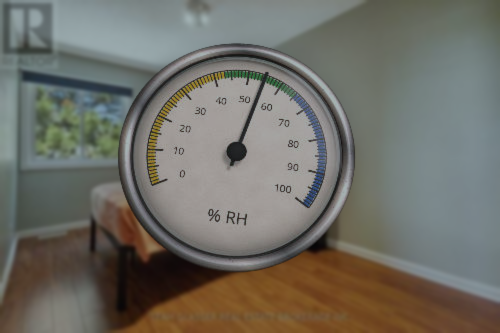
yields 55 %
